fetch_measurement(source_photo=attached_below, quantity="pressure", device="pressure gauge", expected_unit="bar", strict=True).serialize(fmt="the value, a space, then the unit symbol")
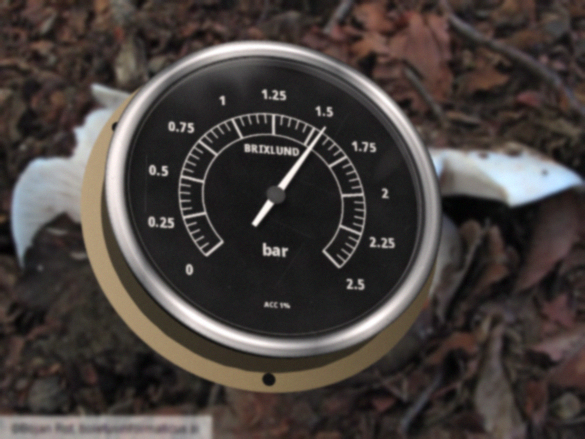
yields 1.55 bar
